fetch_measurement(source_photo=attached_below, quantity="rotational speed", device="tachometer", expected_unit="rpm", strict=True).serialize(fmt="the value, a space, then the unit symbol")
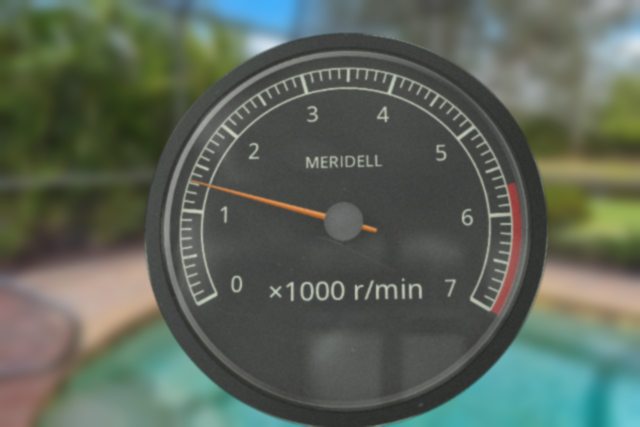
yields 1300 rpm
